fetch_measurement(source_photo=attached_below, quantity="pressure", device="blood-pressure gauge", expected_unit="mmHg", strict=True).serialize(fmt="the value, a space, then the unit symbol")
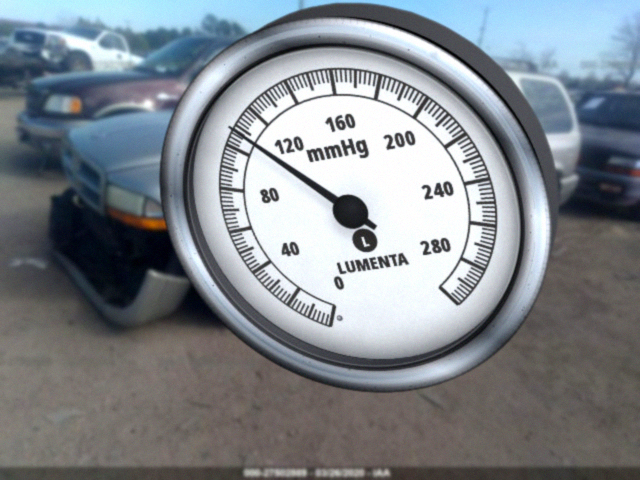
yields 110 mmHg
